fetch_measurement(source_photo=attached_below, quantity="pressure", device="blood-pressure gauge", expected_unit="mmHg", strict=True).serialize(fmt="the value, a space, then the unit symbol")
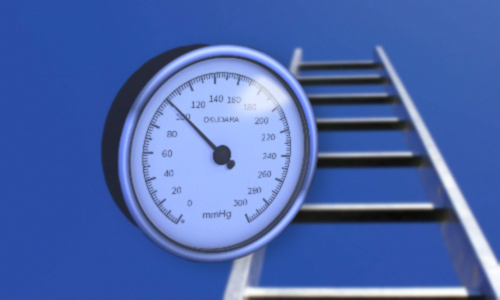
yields 100 mmHg
